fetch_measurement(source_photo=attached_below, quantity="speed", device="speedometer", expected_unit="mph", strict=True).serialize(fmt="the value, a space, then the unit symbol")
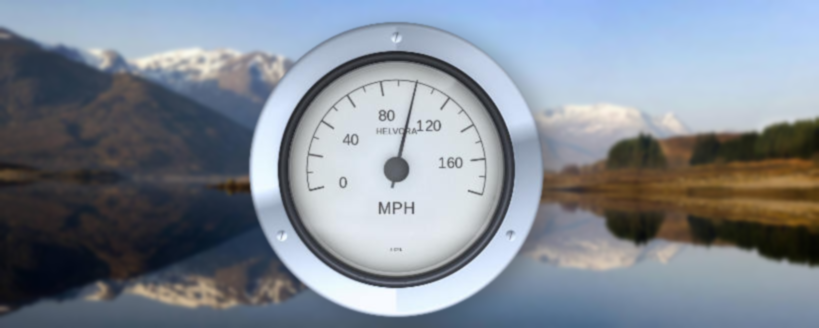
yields 100 mph
